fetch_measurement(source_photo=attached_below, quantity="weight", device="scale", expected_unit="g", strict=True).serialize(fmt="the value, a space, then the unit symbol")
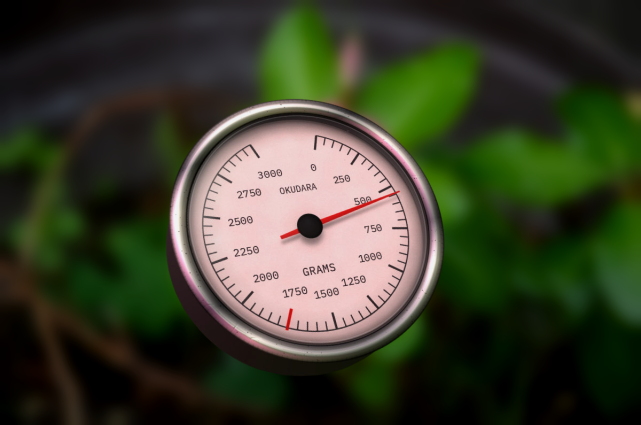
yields 550 g
